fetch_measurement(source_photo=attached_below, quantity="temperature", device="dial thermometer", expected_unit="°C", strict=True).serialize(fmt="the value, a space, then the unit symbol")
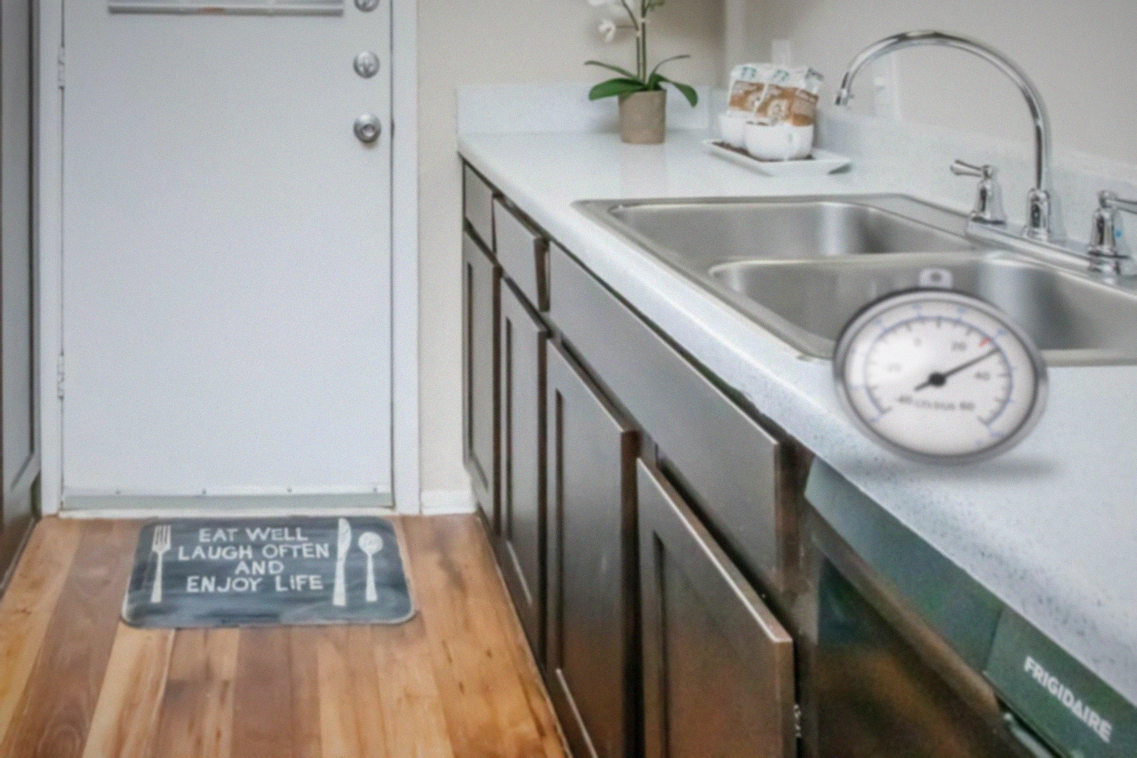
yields 30 °C
